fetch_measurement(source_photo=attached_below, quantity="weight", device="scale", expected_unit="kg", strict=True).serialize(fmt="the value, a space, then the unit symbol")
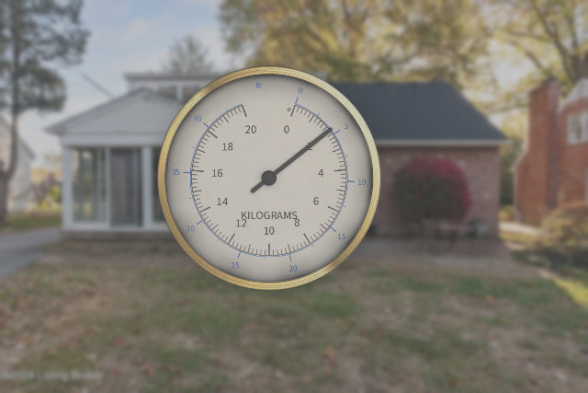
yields 2 kg
